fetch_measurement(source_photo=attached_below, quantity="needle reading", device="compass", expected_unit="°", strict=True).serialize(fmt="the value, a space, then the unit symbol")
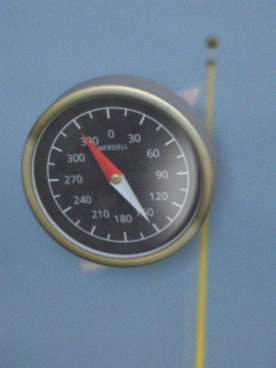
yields 330 °
